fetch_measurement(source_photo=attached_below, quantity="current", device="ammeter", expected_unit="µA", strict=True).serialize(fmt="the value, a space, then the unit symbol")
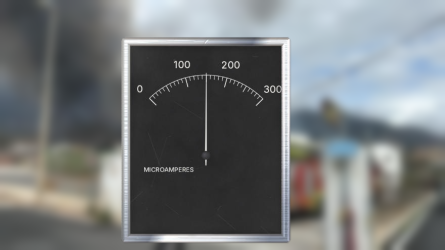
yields 150 µA
